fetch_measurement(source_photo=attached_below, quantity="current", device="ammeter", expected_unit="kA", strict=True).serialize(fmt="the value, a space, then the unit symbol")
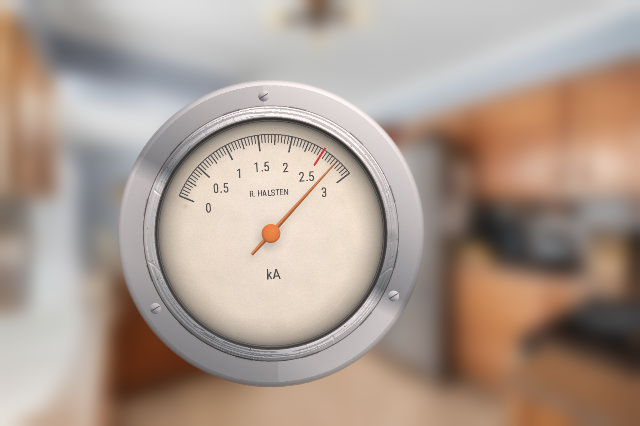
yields 2.75 kA
